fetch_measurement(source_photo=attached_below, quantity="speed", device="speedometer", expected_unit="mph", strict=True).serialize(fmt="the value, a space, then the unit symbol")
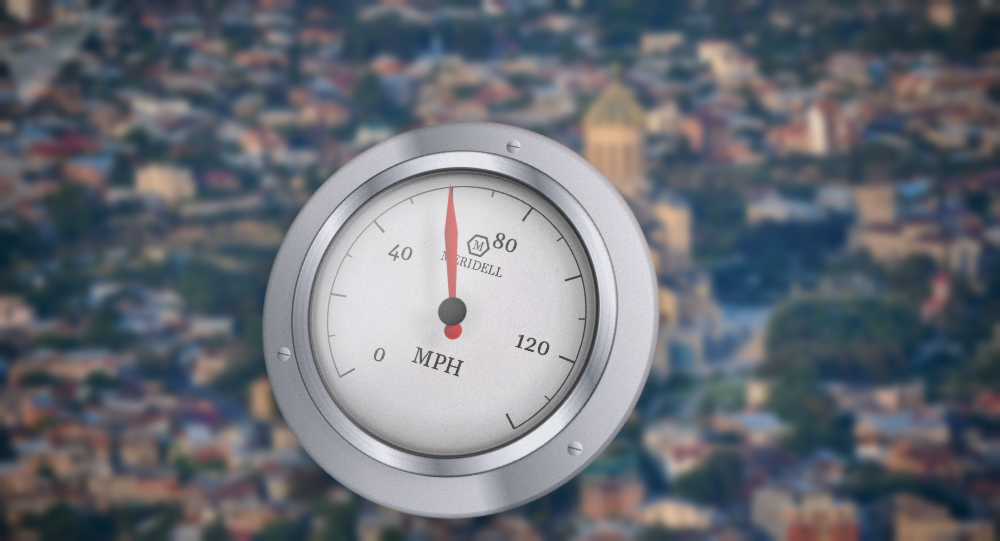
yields 60 mph
